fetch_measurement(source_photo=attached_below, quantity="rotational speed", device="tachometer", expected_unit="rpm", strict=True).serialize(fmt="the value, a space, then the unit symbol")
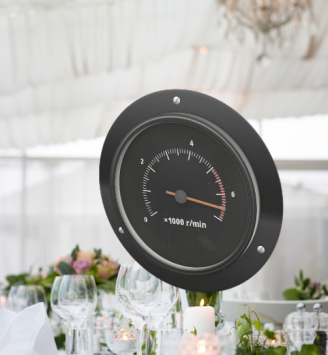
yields 6500 rpm
